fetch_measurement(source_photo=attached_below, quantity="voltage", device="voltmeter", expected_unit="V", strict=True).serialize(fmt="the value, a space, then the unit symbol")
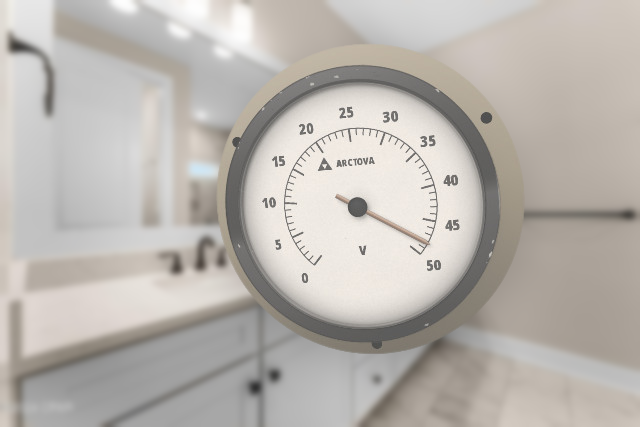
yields 48 V
